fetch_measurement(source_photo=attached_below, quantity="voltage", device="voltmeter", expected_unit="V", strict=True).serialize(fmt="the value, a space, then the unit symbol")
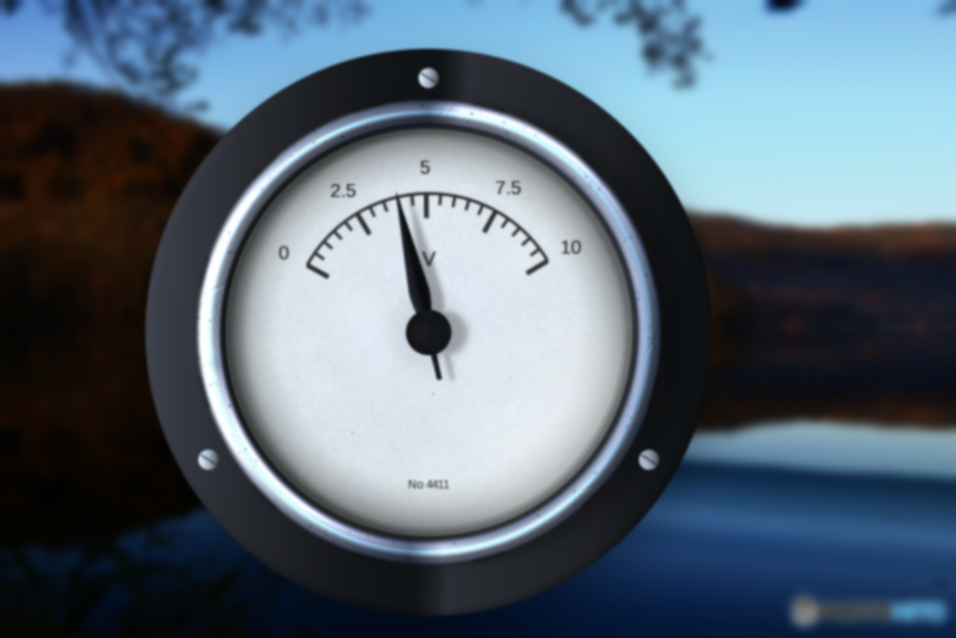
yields 4 V
